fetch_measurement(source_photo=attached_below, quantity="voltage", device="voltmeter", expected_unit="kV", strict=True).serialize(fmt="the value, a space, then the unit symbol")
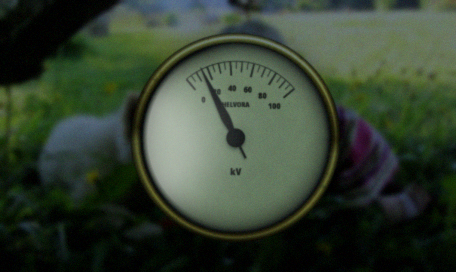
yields 15 kV
